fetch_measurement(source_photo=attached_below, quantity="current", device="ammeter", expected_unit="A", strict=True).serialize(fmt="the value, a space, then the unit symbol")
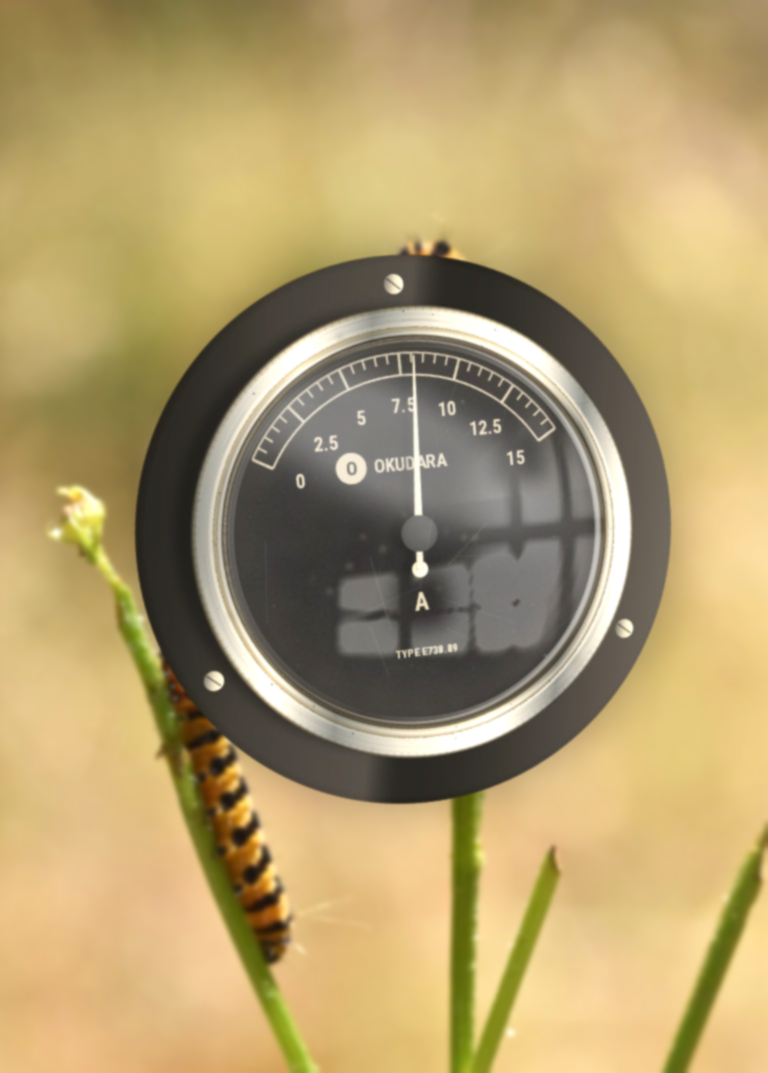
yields 8 A
